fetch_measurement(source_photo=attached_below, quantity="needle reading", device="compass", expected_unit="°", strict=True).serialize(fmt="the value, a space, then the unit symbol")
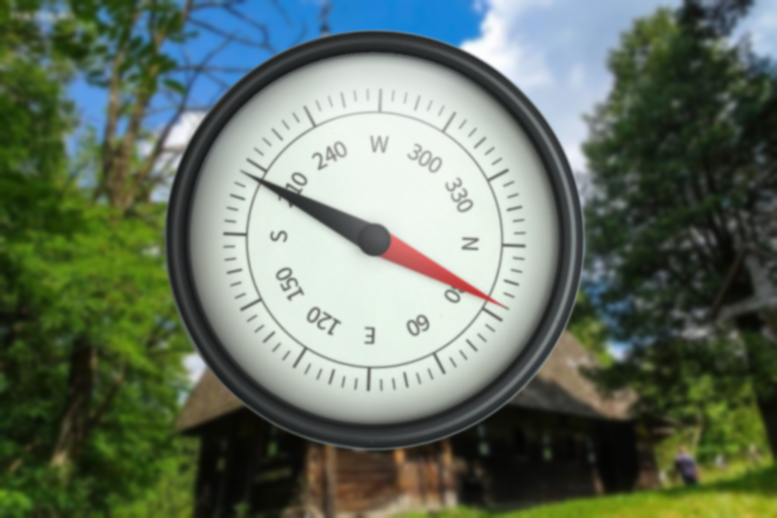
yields 25 °
